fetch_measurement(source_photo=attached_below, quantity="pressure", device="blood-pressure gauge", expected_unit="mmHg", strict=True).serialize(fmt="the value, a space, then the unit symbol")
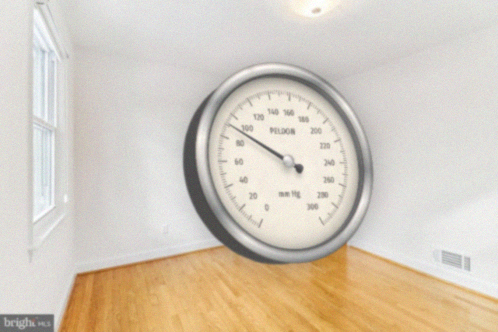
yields 90 mmHg
